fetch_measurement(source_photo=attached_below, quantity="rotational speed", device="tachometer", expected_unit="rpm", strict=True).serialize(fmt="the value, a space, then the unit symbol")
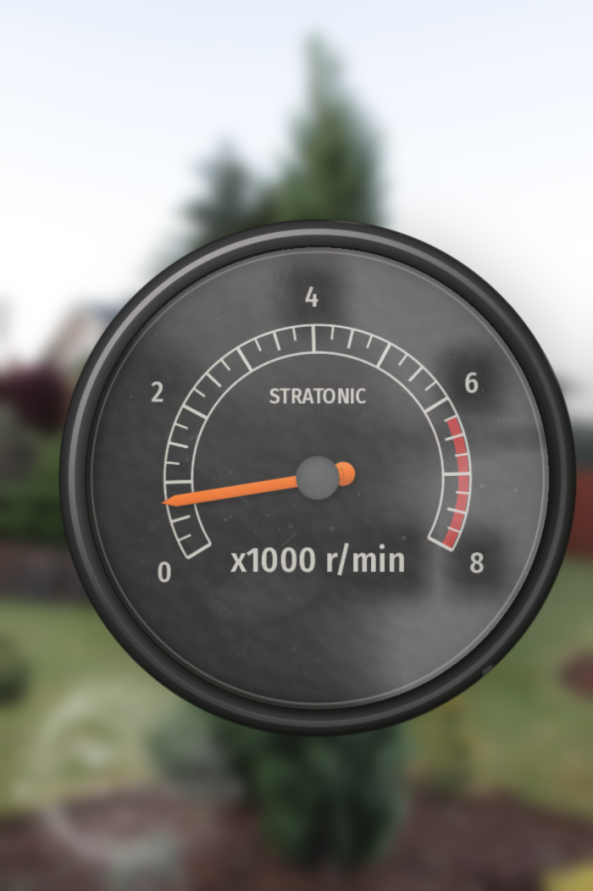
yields 750 rpm
